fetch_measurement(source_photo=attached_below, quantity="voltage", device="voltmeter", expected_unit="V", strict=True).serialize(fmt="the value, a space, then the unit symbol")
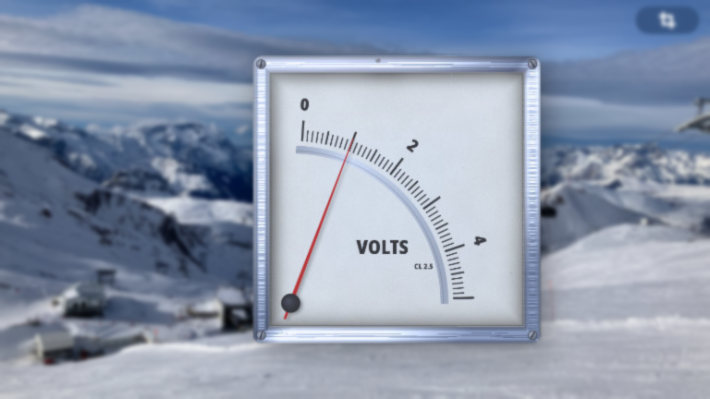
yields 1 V
